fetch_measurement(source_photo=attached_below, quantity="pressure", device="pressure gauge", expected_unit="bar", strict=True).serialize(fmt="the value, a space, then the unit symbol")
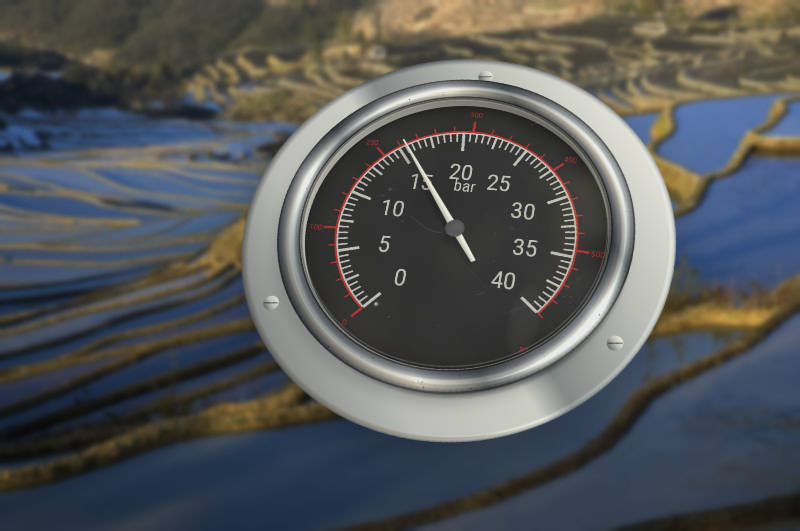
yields 15.5 bar
